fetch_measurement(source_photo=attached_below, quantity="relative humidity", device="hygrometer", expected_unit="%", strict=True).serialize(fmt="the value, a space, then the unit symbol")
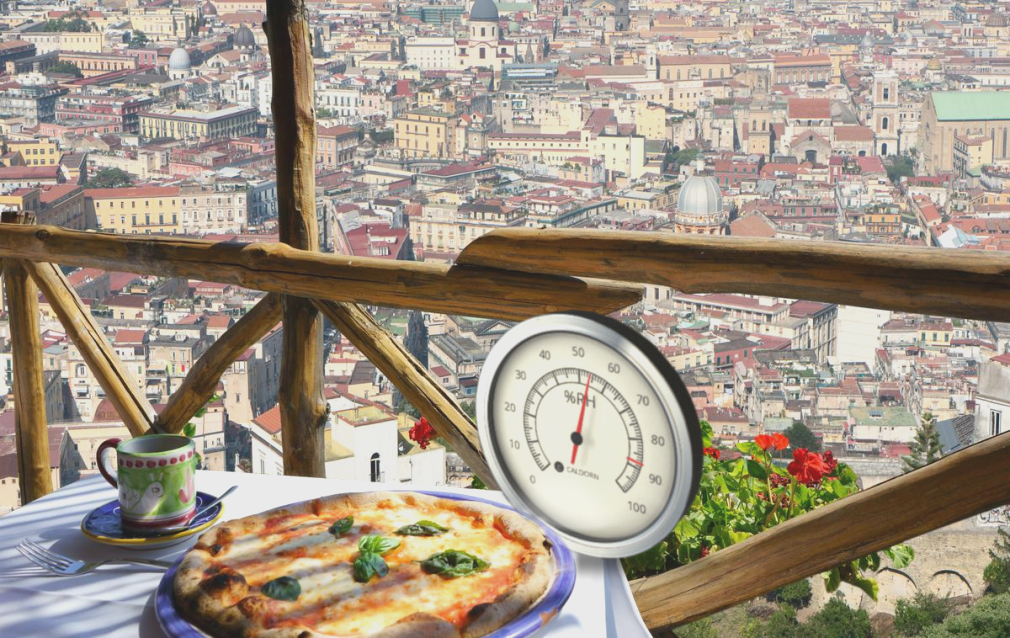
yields 55 %
